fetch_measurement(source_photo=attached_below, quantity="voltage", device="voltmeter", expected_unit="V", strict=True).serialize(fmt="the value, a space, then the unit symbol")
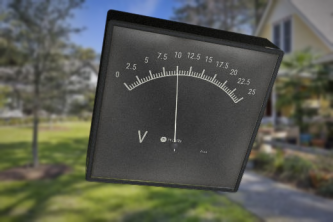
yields 10 V
